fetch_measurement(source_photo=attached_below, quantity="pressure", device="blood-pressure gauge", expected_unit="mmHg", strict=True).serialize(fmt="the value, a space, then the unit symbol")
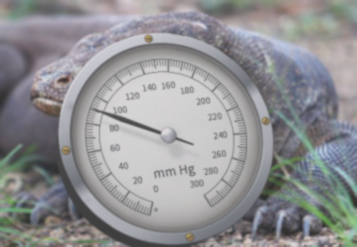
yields 90 mmHg
